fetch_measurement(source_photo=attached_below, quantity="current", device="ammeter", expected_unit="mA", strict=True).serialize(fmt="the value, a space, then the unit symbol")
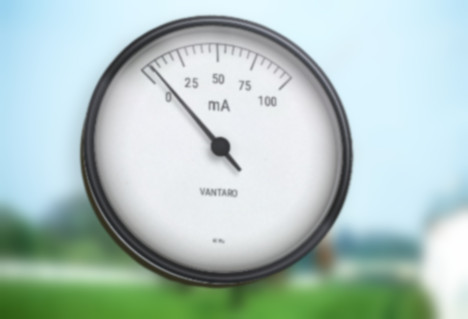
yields 5 mA
